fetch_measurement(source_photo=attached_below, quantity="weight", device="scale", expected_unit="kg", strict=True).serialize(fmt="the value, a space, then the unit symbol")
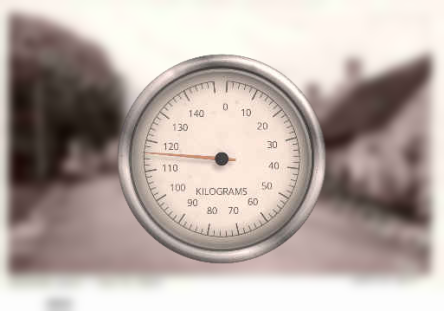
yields 116 kg
